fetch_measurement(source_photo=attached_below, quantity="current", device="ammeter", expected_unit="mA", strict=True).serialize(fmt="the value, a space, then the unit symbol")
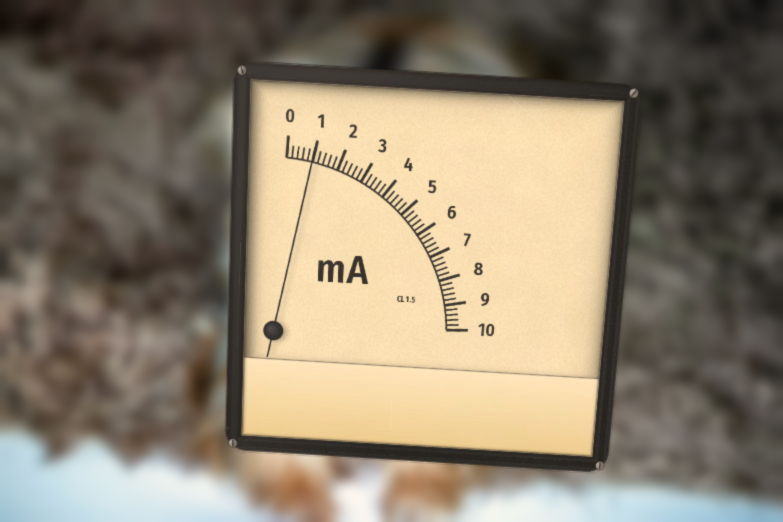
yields 1 mA
